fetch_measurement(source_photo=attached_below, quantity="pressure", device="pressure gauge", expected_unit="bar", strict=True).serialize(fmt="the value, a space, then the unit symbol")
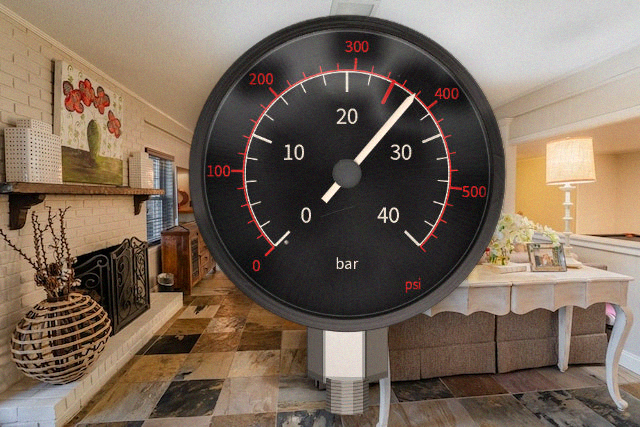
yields 26 bar
